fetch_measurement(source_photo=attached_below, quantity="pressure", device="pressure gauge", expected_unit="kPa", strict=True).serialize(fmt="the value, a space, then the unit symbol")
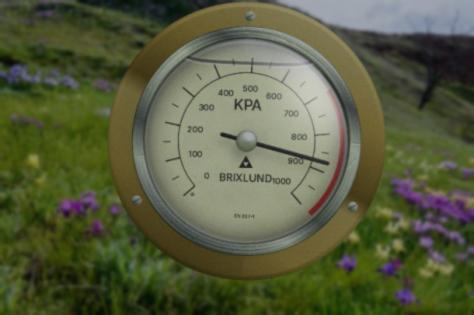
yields 875 kPa
